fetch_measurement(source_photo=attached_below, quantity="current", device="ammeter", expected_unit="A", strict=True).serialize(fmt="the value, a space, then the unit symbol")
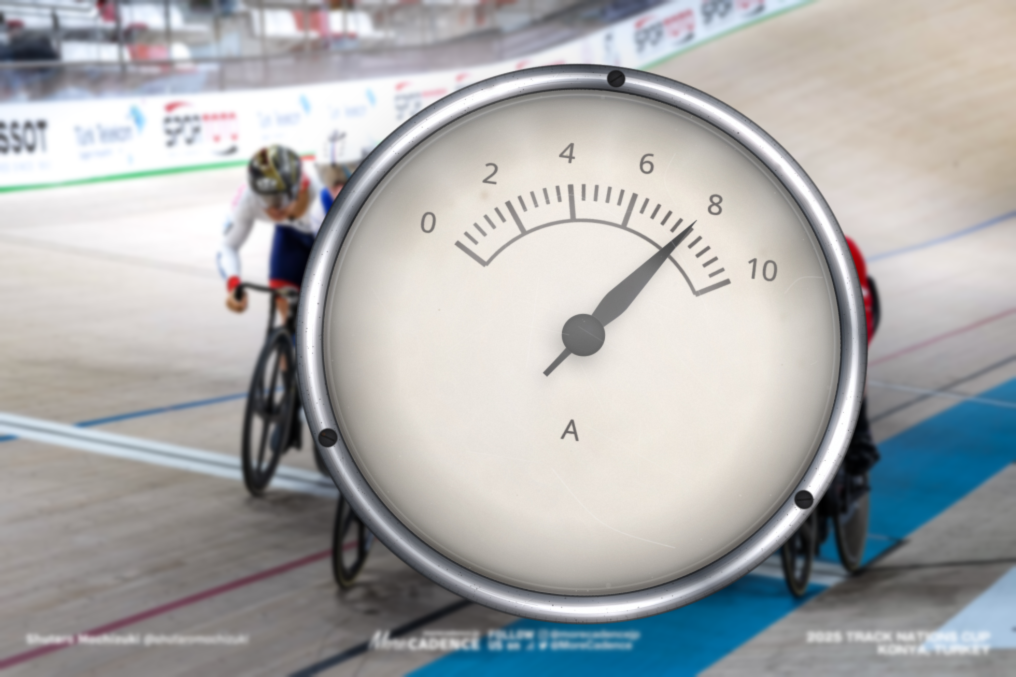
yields 8 A
